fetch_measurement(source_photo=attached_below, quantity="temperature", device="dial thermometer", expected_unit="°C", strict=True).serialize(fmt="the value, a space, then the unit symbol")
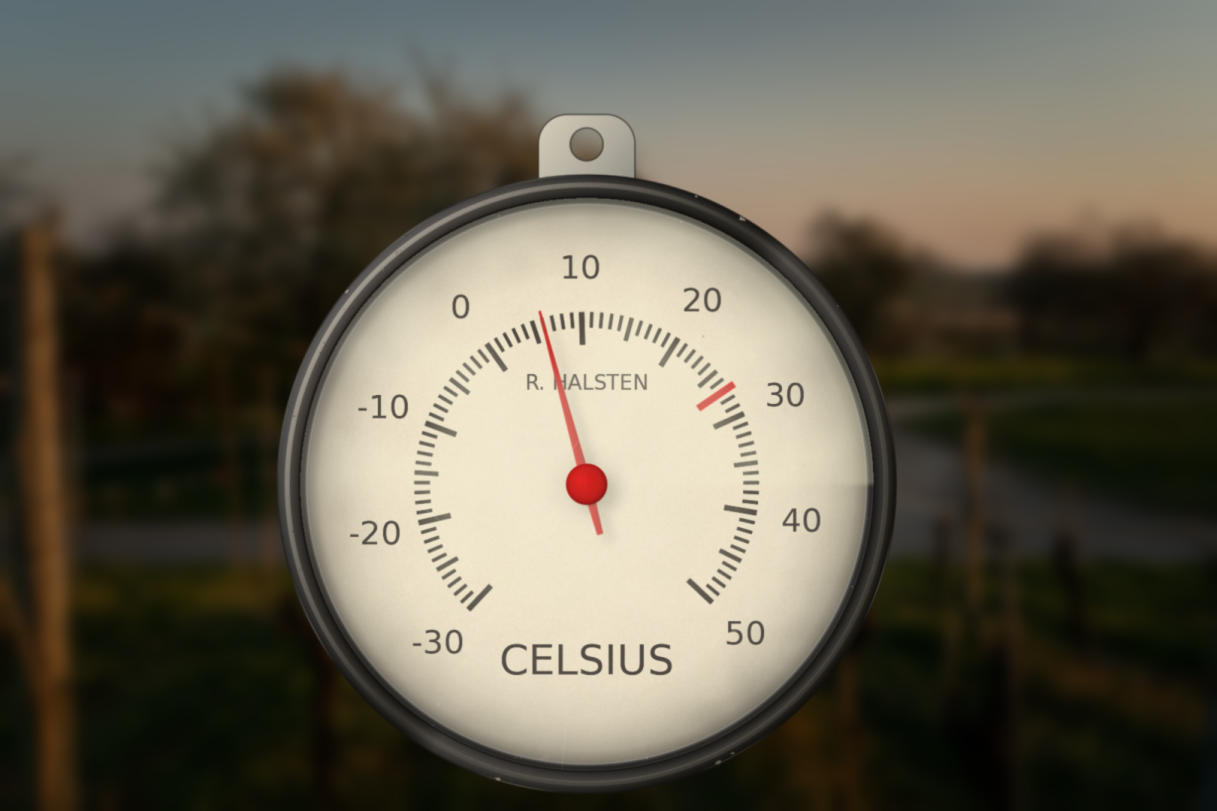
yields 6 °C
